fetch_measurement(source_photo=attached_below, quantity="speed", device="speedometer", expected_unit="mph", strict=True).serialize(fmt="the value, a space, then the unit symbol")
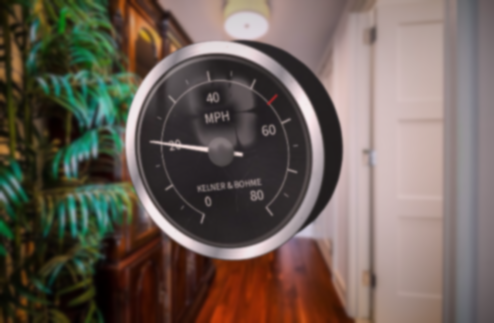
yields 20 mph
